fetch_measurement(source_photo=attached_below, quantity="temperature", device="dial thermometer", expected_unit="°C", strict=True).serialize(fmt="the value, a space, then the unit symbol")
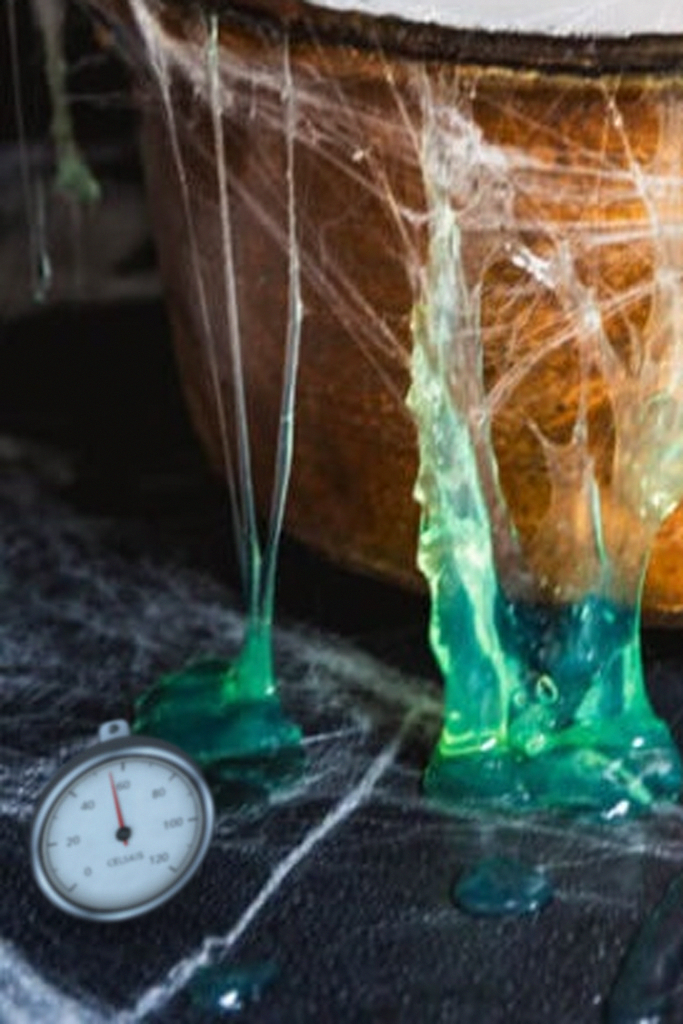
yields 55 °C
